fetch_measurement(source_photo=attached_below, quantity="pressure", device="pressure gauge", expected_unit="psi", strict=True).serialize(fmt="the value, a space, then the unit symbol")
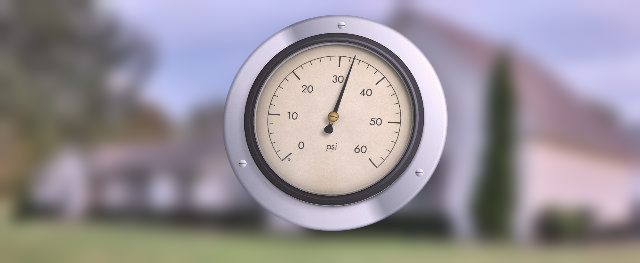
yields 33 psi
